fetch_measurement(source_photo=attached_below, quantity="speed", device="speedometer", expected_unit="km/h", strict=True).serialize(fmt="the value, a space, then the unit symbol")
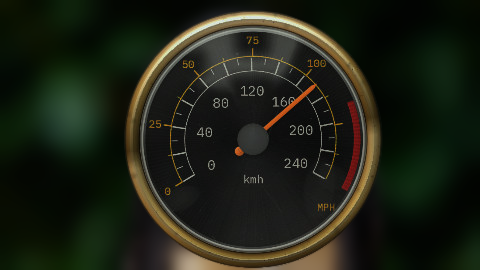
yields 170 km/h
